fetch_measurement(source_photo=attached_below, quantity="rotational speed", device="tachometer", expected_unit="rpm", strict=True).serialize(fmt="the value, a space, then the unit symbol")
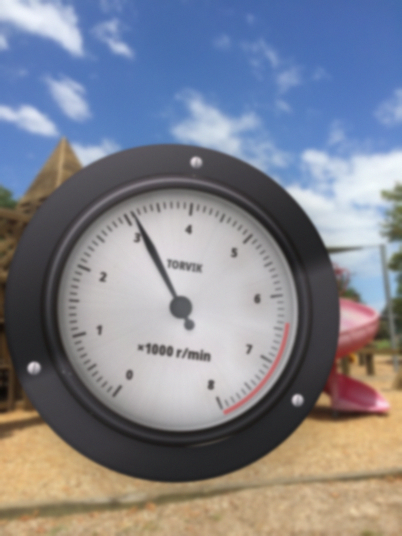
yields 3100 rpm
